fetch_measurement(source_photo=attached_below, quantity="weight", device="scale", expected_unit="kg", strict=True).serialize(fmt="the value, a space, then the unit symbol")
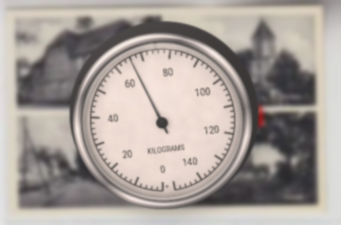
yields 66 kg
